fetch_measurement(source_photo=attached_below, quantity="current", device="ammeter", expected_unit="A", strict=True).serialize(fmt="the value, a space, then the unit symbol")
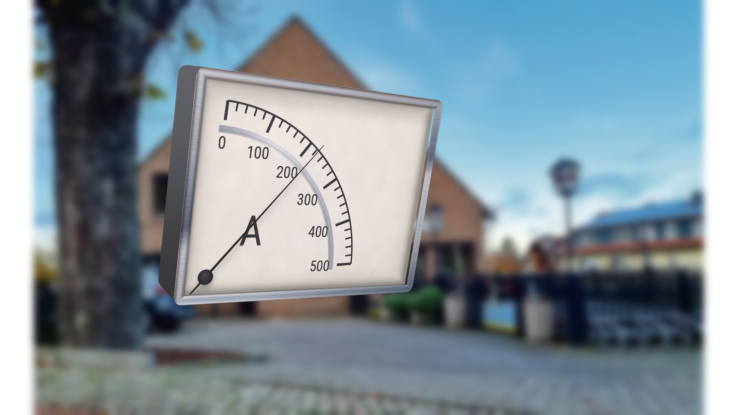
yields 220 A
